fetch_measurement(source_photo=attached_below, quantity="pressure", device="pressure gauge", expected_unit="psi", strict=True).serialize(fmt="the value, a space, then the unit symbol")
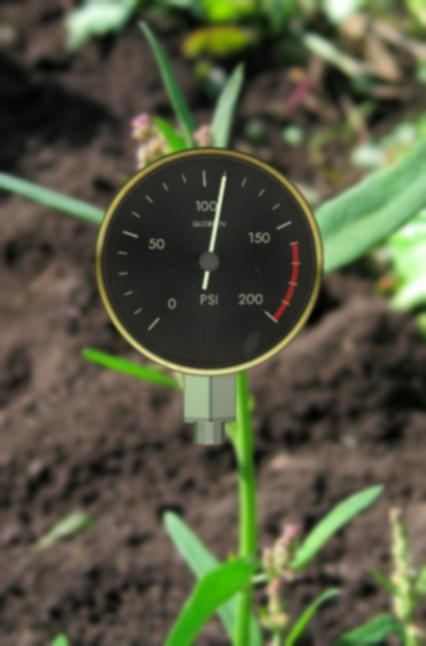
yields 110 psi
